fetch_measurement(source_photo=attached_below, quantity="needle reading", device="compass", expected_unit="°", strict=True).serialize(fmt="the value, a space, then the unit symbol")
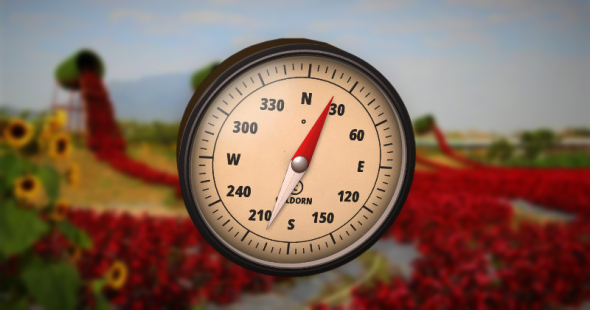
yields 20 °
